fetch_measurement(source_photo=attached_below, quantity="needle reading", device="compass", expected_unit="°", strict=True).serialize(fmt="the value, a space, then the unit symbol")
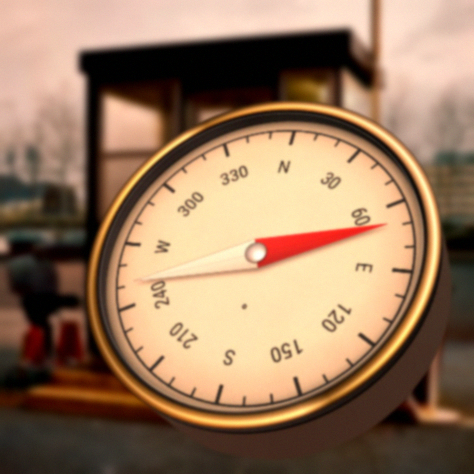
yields 70 °
